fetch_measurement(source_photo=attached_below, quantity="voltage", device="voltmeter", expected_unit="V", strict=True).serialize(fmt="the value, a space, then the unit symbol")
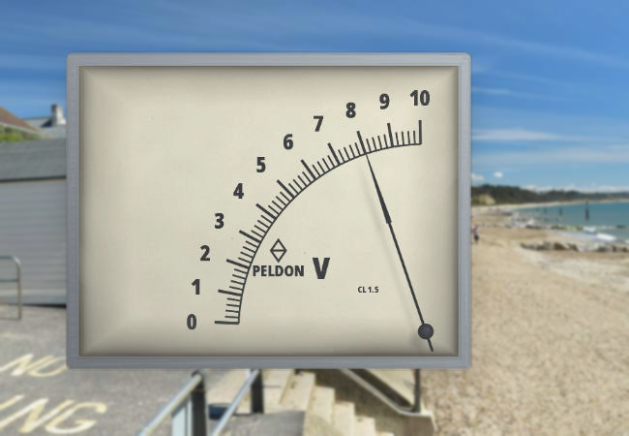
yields 8 V
